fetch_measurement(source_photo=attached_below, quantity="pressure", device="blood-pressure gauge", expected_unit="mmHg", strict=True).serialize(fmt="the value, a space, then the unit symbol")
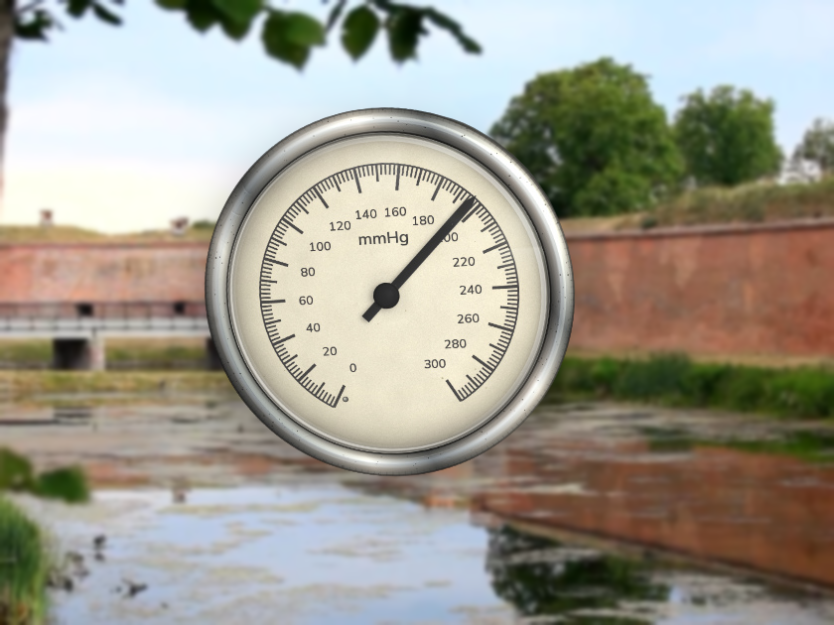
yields 196 mmHg
